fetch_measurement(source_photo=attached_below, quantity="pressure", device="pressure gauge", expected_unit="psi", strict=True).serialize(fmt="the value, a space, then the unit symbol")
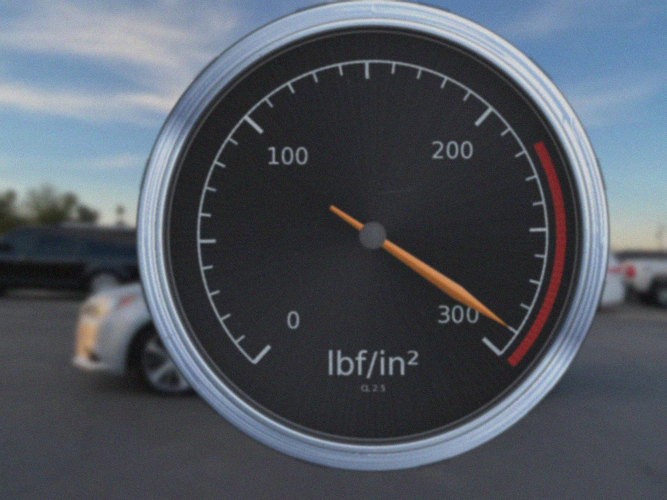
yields 290 psi
